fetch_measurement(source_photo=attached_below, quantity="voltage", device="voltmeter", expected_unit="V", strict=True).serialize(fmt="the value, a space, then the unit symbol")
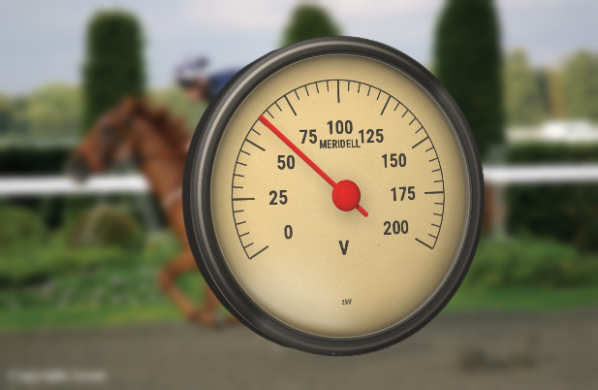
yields 60 V
